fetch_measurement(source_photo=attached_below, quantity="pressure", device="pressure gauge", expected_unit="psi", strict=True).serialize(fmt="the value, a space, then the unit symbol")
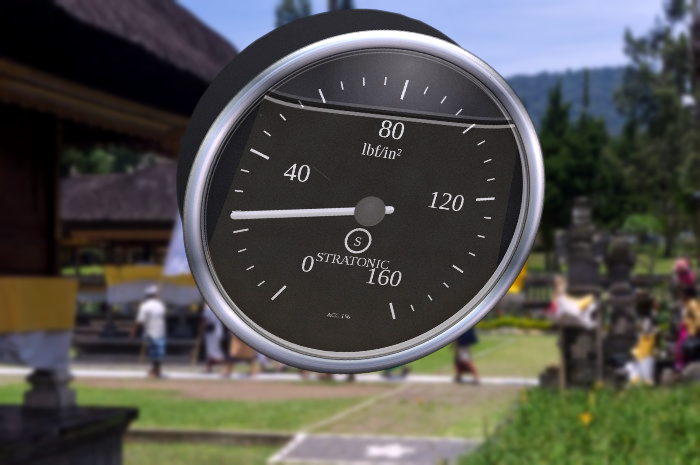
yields 25 psi
